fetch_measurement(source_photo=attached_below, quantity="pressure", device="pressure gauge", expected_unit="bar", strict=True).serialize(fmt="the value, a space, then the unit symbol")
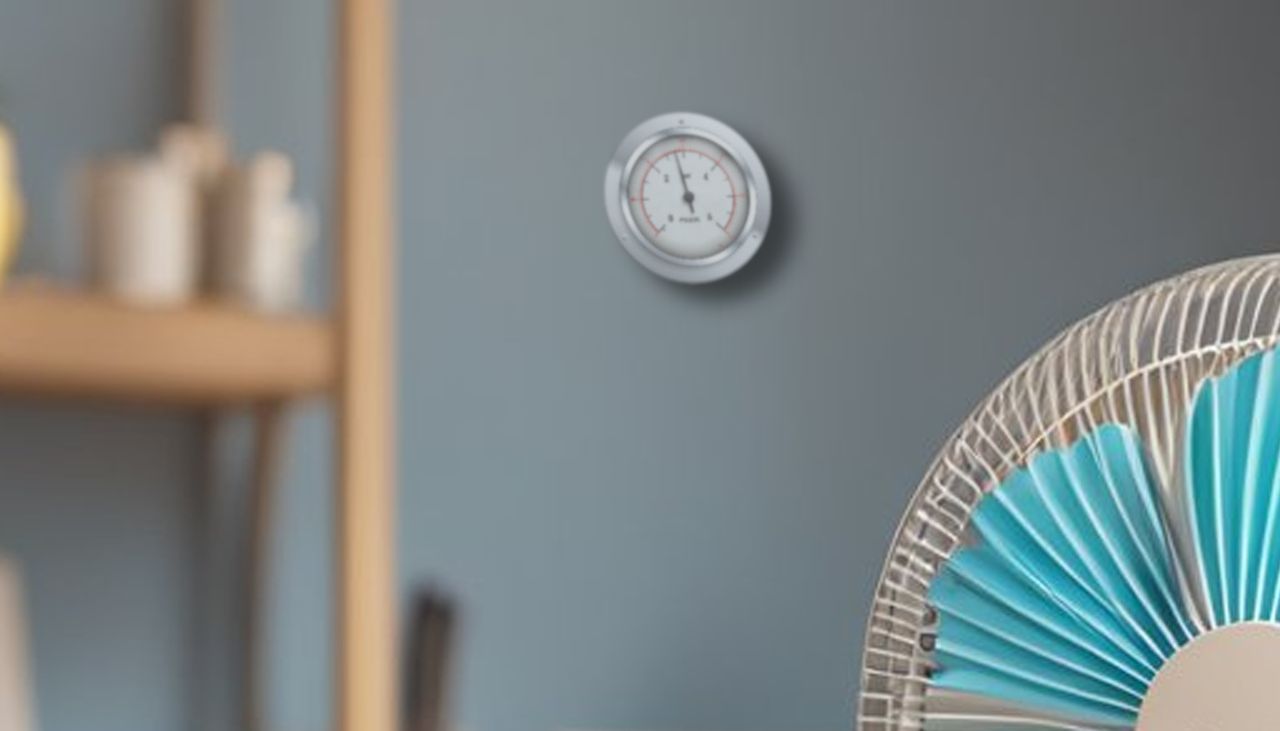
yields 2.75 bar
